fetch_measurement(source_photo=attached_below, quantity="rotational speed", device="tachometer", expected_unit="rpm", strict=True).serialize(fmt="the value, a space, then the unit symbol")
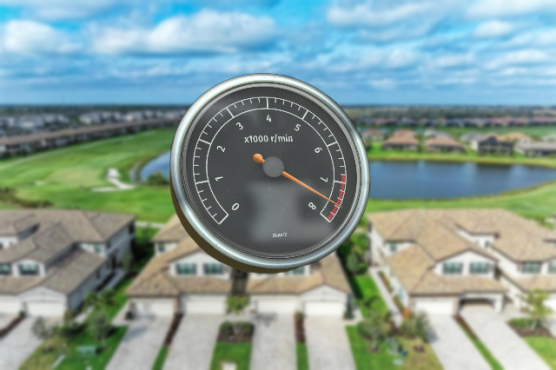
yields 7600 rpm
